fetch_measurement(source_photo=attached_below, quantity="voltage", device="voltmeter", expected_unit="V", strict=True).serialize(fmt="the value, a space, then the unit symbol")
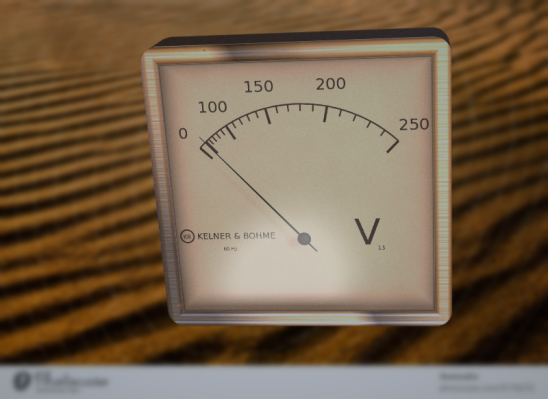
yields 50 V
